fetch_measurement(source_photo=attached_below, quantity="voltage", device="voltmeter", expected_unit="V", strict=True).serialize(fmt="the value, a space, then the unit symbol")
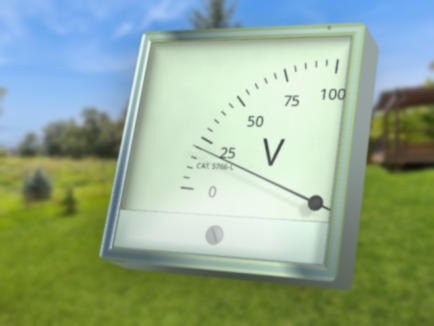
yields 20 V
